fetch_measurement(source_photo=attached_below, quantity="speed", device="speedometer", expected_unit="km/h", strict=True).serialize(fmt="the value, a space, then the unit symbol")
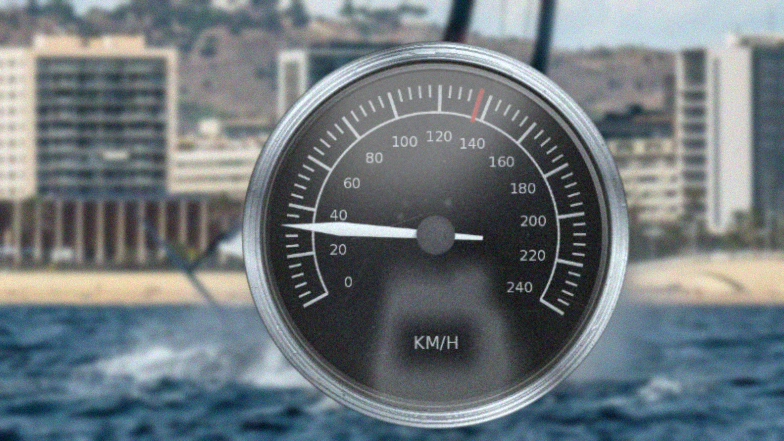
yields 32 km/h
